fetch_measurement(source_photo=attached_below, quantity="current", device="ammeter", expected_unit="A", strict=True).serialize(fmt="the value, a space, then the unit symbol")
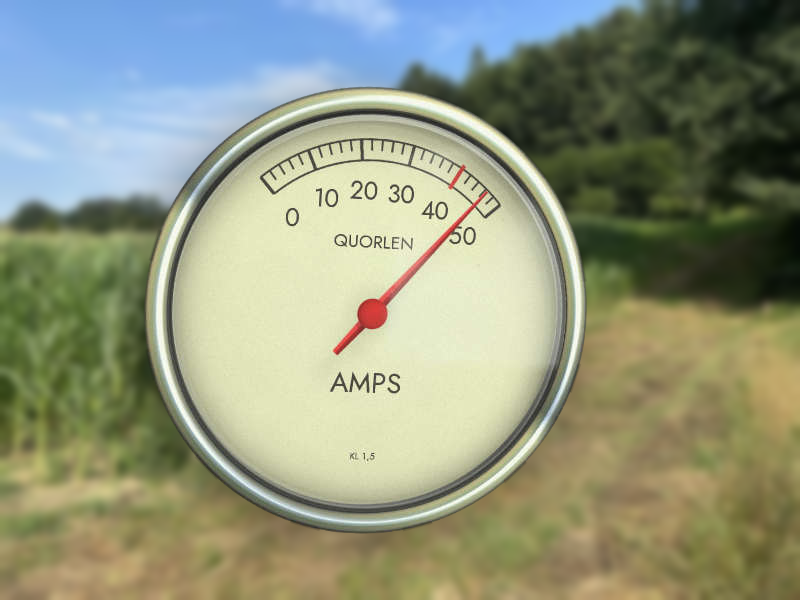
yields 46 A
